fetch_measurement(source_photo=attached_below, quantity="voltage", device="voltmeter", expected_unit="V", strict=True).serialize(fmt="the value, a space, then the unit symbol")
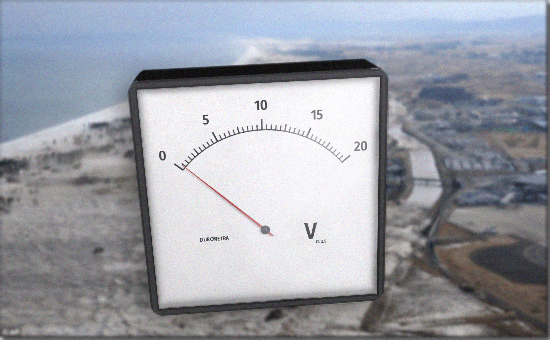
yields 0.5 V
